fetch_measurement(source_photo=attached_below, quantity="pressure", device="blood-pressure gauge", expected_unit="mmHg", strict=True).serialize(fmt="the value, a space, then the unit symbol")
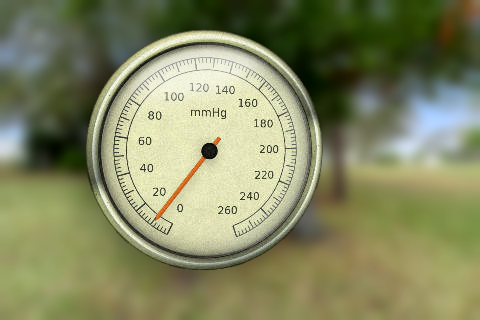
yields 10 mmHg
